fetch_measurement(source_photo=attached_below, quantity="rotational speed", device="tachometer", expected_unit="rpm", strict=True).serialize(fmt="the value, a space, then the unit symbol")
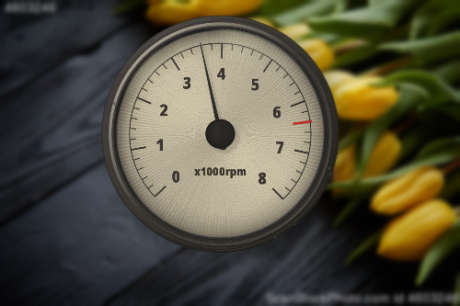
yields 3600 rpm
